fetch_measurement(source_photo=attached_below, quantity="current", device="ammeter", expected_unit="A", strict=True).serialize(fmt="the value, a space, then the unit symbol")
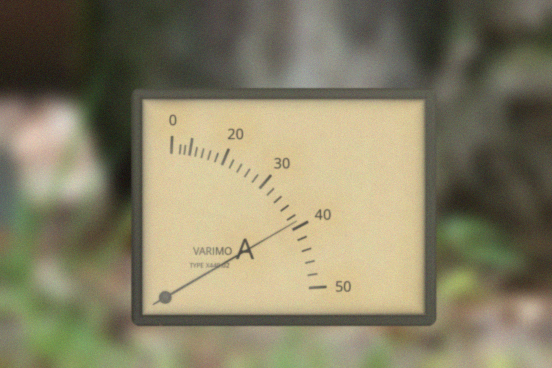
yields 39 A
